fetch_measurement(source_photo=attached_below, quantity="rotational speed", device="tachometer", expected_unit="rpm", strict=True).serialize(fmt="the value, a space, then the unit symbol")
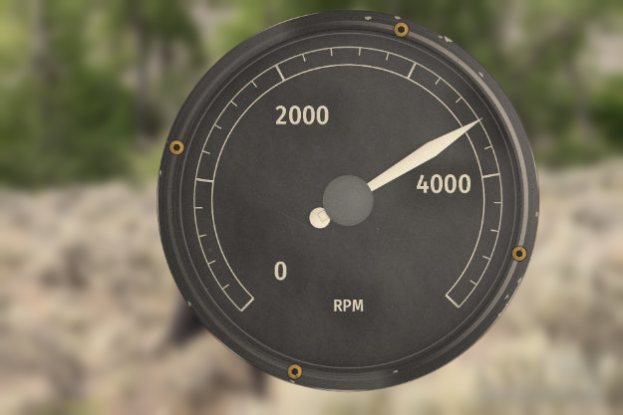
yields 3600 rpm
